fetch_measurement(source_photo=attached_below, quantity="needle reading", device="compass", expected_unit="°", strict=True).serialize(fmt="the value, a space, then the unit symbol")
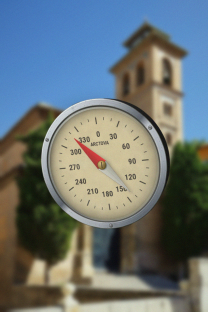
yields 320 °
